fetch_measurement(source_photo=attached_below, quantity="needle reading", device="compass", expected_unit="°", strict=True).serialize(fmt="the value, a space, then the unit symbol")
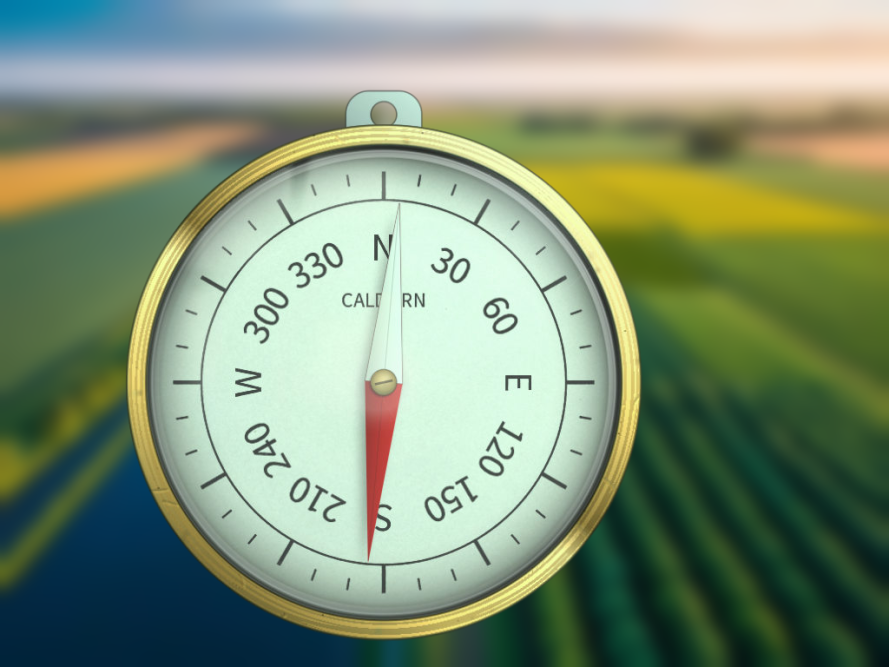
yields 185 °
